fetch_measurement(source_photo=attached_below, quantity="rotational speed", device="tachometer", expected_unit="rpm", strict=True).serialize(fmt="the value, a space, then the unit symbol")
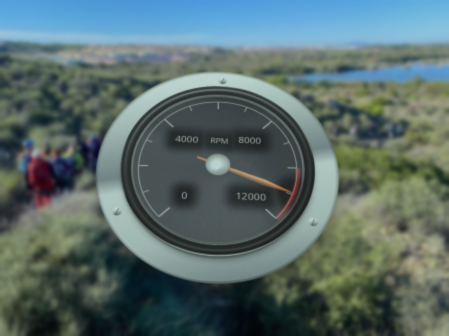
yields 11000 rpm
